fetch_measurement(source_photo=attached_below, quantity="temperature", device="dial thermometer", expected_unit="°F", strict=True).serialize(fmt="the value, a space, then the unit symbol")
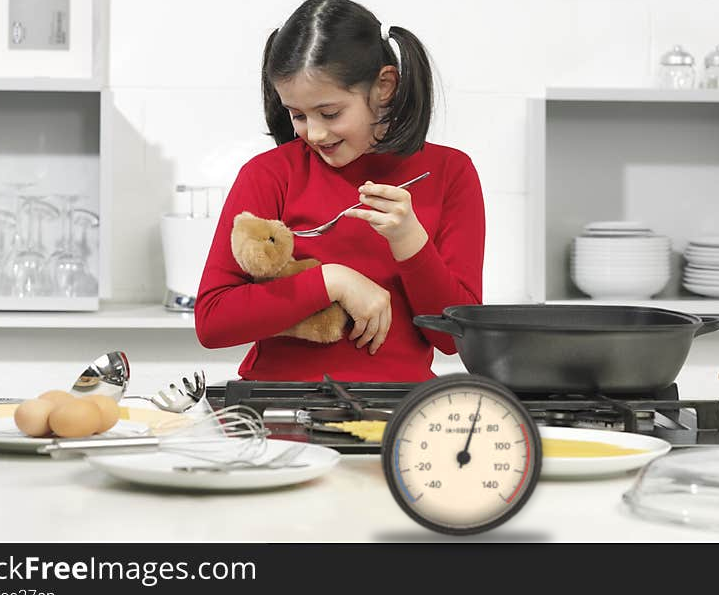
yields 60 °F
